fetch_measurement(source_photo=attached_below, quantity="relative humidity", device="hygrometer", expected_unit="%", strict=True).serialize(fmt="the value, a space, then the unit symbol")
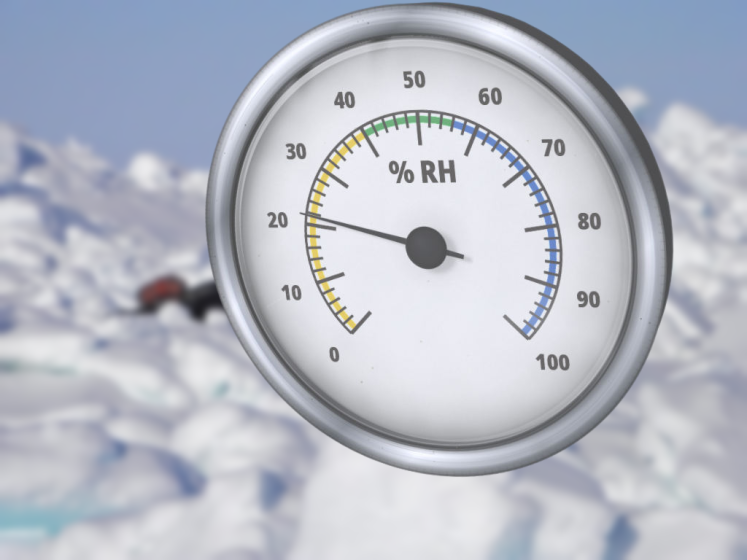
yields 22 %
